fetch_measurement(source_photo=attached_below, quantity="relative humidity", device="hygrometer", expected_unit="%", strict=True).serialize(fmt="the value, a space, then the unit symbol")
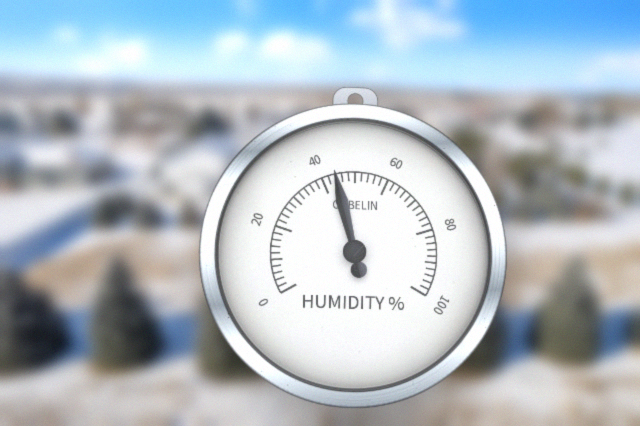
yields 44 %
